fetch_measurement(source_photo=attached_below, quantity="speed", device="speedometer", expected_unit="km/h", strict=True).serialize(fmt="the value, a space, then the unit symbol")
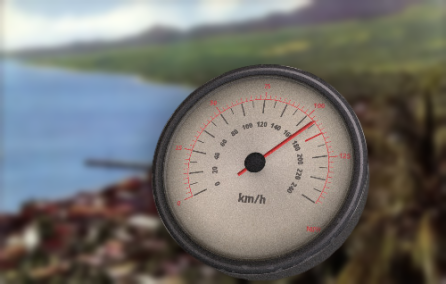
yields 170 km/h
